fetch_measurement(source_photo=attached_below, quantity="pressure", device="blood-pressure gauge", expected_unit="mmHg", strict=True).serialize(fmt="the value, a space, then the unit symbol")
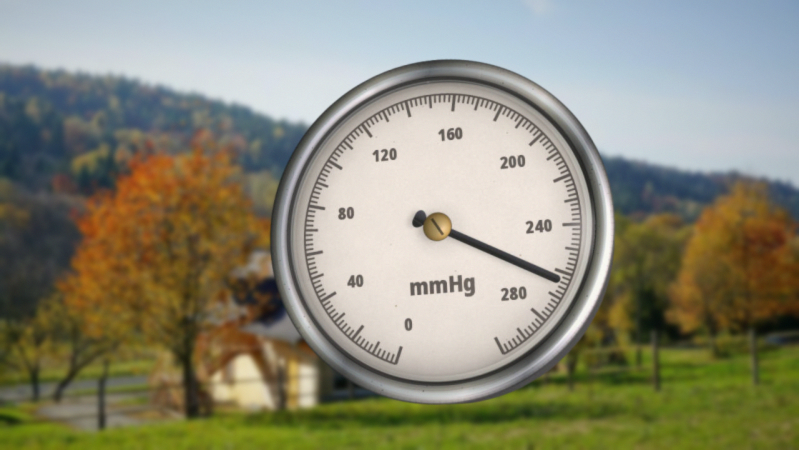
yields 264 mmHg
